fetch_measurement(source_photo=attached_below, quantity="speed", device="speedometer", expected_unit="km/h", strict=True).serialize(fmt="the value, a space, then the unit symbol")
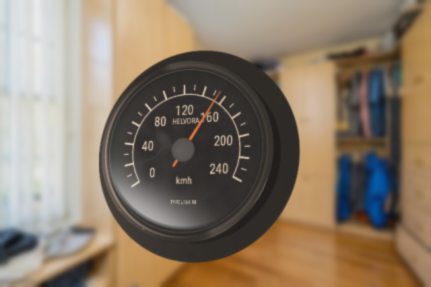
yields 155 km/h
